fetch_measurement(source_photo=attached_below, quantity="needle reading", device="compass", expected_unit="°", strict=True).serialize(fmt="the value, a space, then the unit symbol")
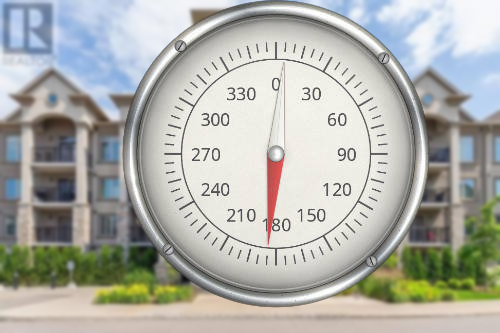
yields 185 °
